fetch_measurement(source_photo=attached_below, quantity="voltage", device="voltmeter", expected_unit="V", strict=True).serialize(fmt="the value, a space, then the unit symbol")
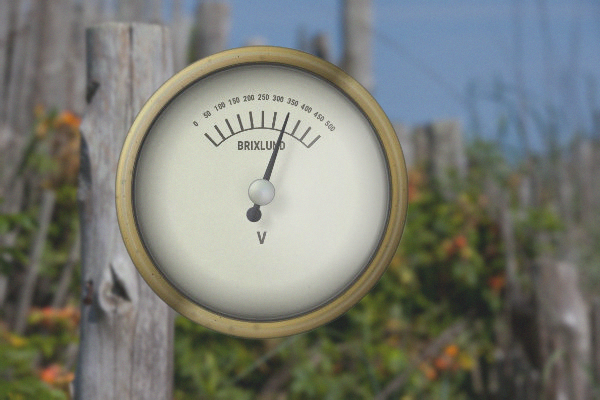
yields 350 V
